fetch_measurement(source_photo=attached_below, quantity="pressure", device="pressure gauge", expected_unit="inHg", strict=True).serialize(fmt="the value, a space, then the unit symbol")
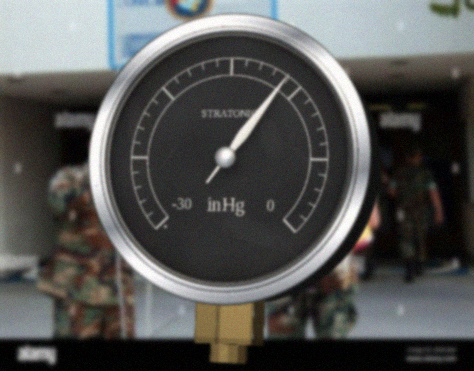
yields -11 inHg
